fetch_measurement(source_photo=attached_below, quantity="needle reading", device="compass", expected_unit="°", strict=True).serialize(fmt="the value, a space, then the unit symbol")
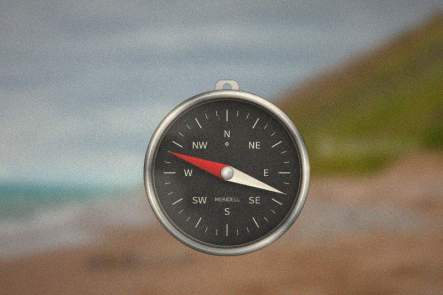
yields 290 °
